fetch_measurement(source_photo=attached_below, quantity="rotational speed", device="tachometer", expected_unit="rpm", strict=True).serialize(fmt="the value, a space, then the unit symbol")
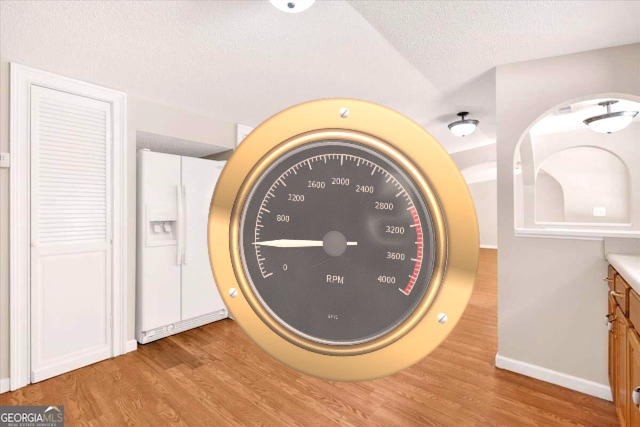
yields 400 rpm
